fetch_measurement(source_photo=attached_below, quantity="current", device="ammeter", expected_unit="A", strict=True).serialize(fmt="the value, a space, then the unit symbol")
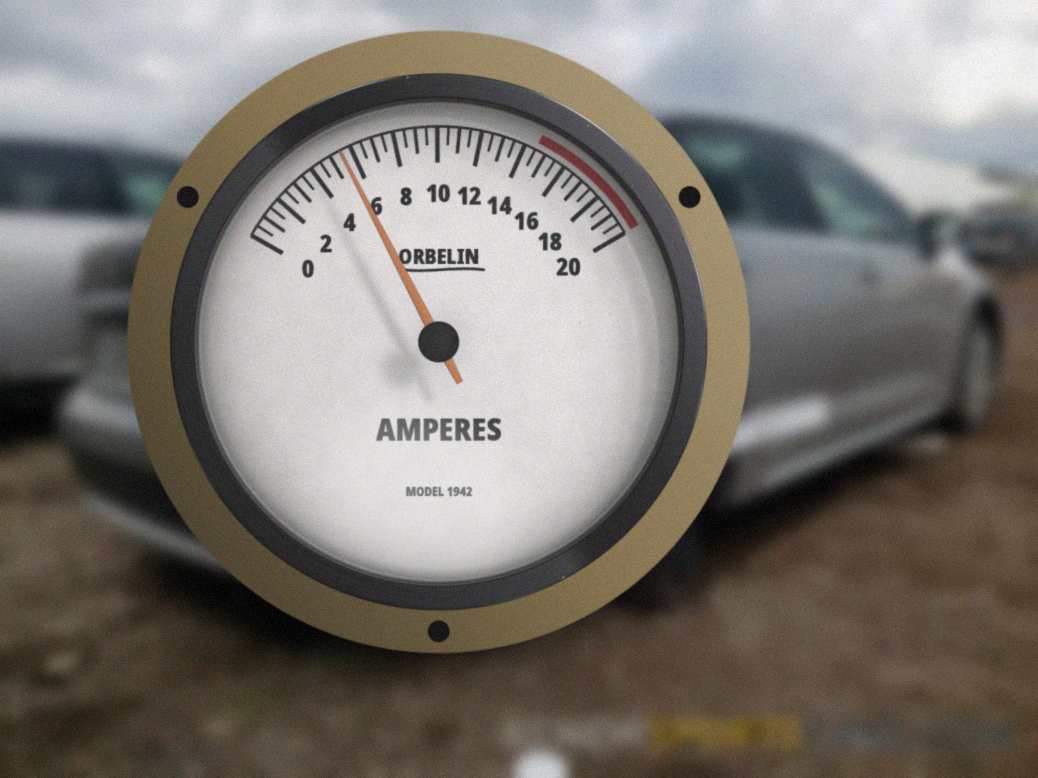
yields 5.5 A
